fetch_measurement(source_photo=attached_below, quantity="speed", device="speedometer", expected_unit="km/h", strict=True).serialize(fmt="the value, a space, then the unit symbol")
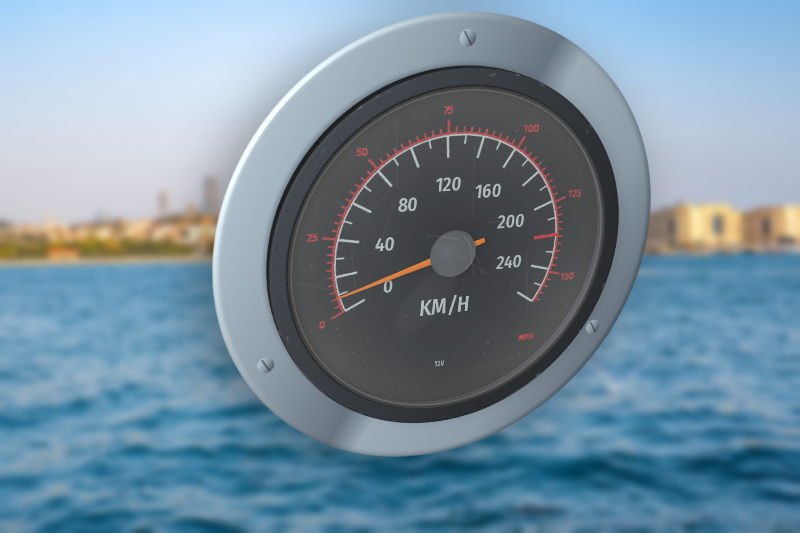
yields 10 km/h
